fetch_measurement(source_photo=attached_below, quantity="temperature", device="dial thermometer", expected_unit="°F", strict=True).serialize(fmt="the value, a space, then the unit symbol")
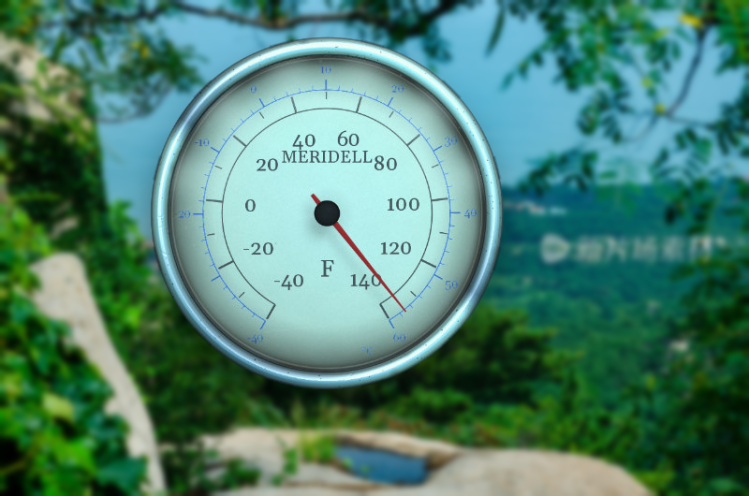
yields 135 °F
